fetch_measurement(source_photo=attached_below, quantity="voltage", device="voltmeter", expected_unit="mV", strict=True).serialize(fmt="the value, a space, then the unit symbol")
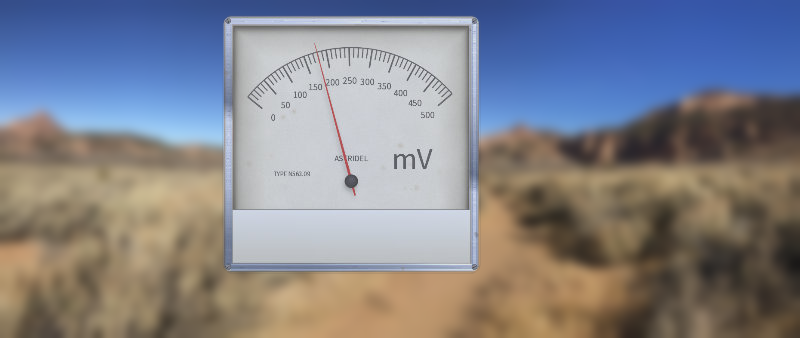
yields 180 mV
